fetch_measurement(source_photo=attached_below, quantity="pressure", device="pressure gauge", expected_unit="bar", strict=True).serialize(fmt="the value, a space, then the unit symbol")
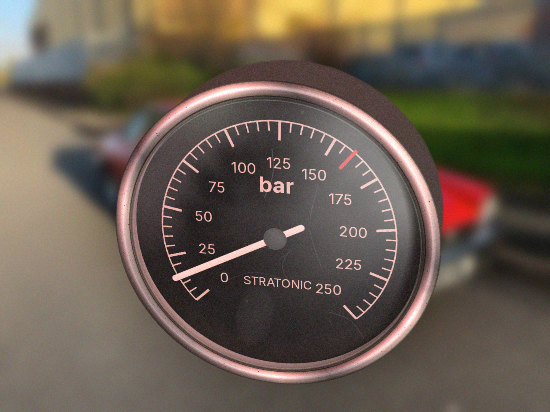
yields 15 bar
